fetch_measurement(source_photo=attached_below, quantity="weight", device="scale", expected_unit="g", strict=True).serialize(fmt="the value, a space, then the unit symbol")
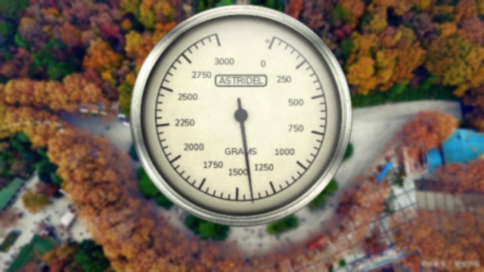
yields 1400 g
